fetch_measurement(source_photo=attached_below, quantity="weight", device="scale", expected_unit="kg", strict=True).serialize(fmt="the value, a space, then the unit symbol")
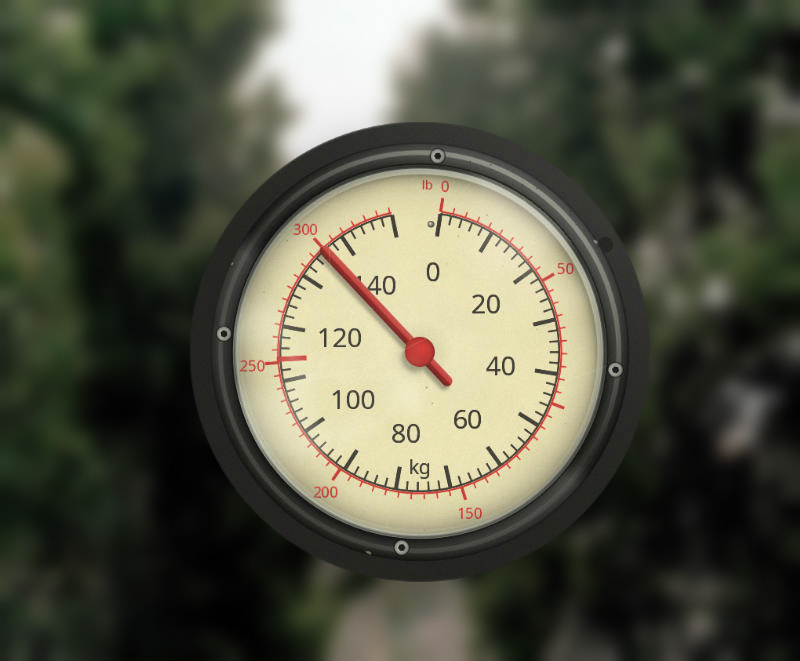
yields 136 kg
